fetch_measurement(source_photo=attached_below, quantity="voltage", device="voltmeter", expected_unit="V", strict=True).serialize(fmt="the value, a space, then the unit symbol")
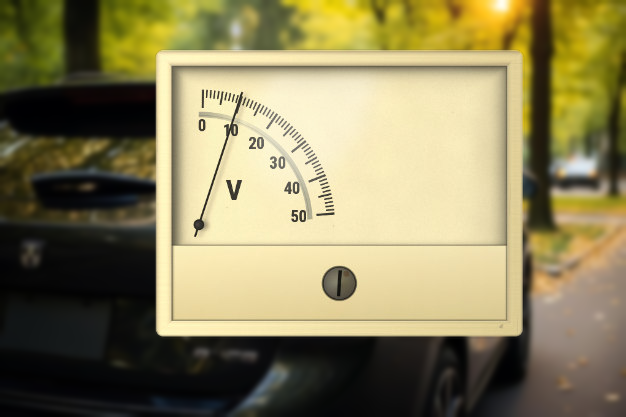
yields 10 V
